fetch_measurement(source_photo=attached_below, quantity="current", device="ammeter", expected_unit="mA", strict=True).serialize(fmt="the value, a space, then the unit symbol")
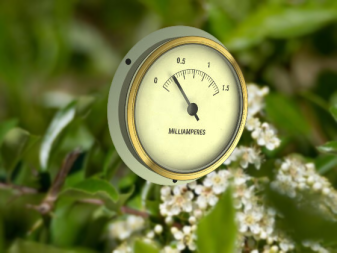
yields 0.25 mA
